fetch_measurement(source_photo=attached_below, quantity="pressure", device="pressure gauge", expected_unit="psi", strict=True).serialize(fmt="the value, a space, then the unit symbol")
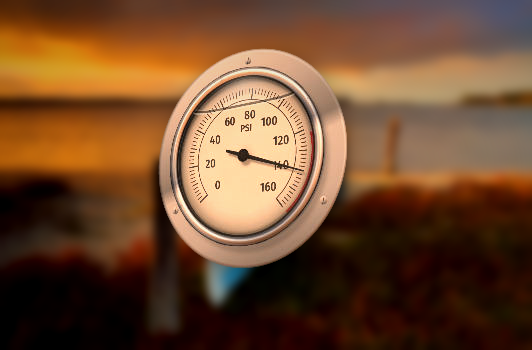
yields 140 psi
